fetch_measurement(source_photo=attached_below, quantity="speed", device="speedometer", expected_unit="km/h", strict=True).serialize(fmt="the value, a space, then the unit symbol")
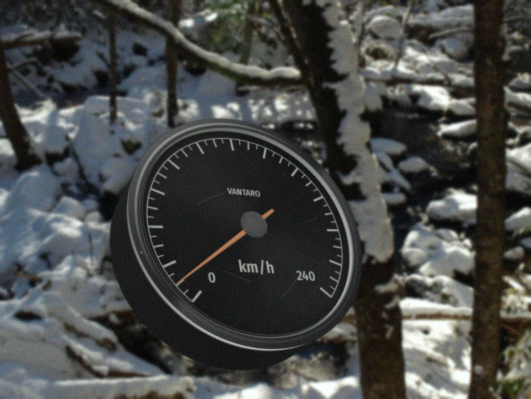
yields 10 km/h
